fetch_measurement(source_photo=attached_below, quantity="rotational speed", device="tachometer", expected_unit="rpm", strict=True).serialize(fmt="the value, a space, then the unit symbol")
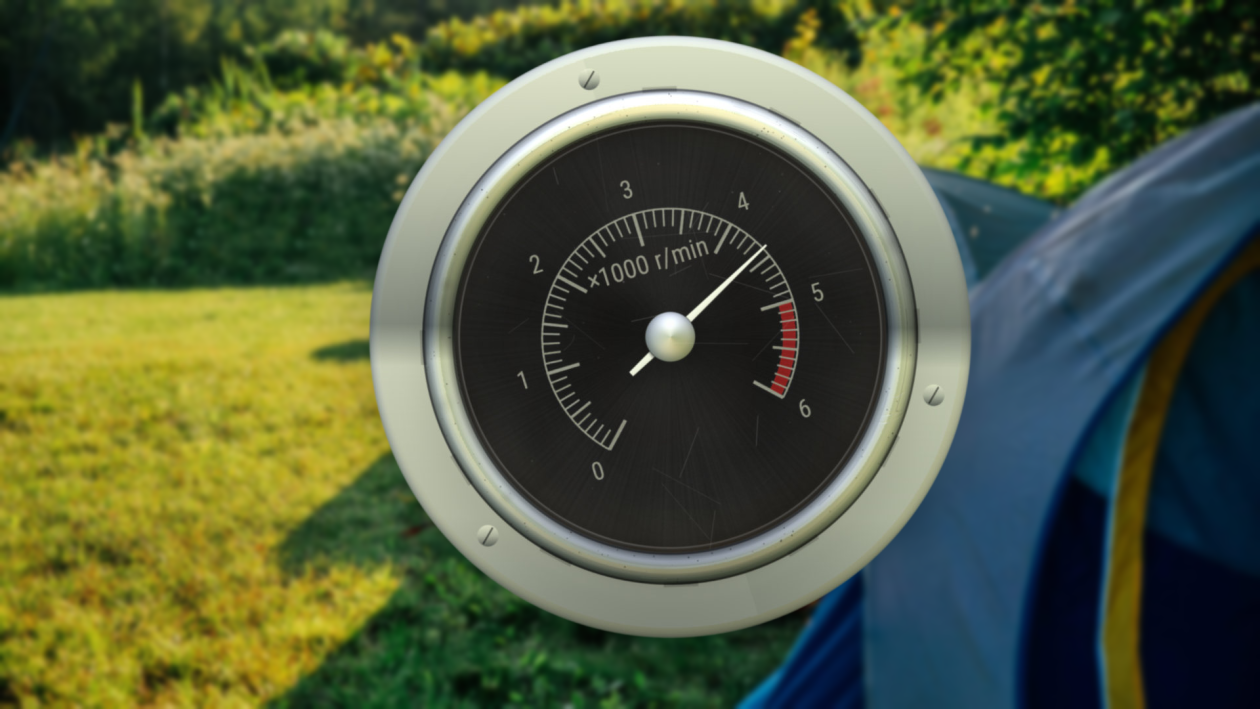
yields 4400 rpm
